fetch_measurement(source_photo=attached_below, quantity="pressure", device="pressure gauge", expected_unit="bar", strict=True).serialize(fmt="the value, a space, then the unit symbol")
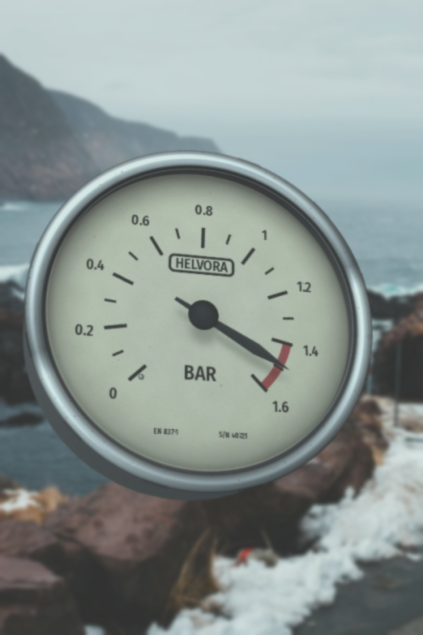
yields 1.5 bar
